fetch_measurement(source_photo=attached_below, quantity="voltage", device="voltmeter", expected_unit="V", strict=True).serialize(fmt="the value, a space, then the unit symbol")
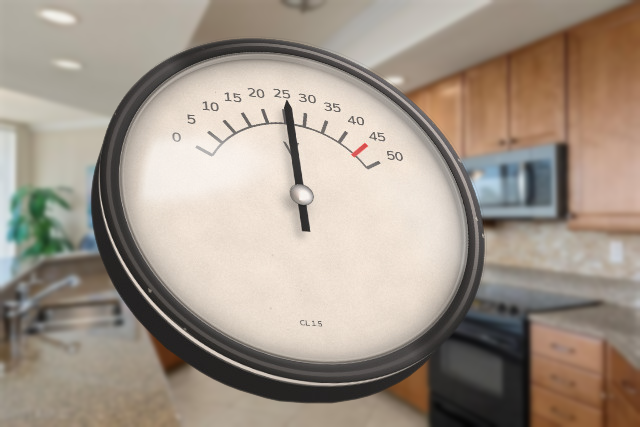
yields 25 V
